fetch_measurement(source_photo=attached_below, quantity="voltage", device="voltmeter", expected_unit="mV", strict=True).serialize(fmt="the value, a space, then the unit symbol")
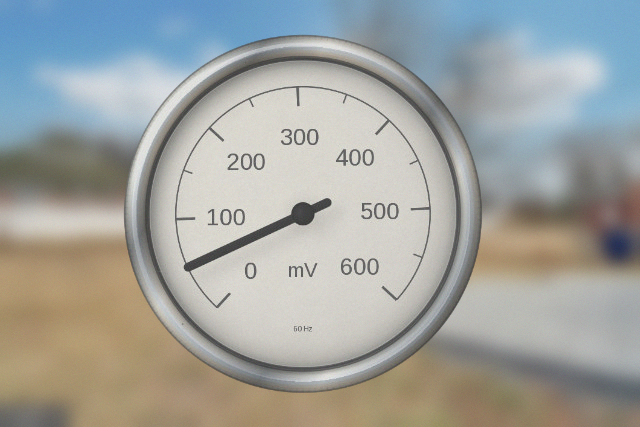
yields 50 mV
